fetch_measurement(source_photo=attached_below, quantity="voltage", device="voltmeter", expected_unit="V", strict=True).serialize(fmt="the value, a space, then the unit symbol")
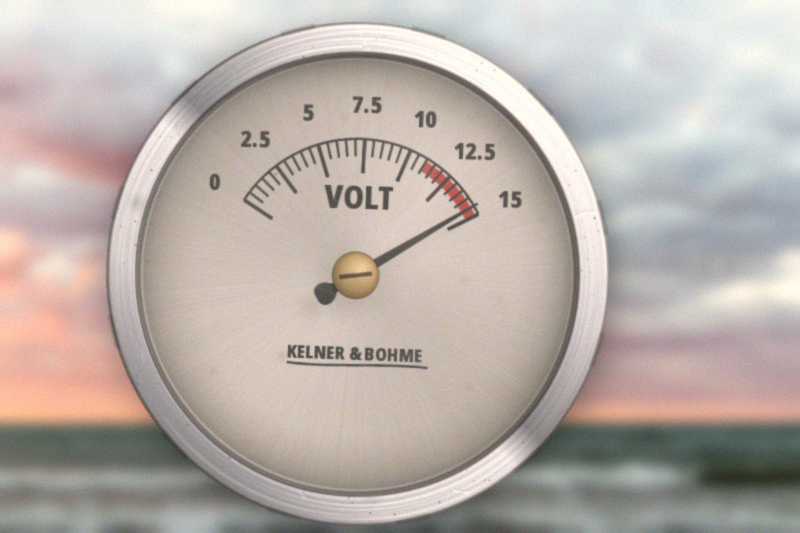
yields 14.5 V
